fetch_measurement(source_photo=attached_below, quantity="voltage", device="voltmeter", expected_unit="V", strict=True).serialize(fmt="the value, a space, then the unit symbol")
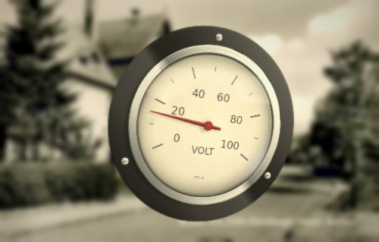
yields 15 V
